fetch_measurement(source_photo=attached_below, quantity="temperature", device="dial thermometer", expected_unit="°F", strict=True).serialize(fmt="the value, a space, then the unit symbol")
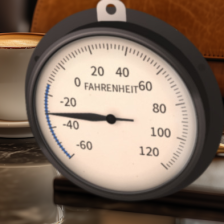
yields -30 °F
